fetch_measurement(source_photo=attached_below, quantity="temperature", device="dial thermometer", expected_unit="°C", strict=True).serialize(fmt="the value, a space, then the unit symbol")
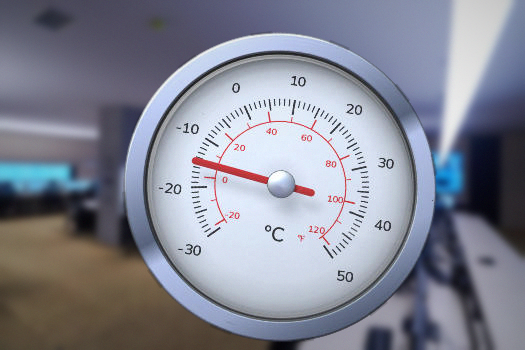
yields -15 °C
